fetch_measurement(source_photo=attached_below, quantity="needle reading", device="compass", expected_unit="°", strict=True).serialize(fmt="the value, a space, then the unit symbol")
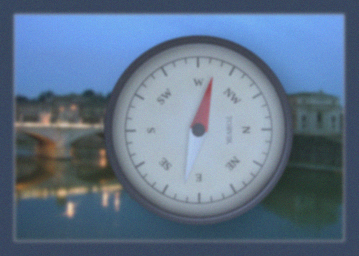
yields 285 °
